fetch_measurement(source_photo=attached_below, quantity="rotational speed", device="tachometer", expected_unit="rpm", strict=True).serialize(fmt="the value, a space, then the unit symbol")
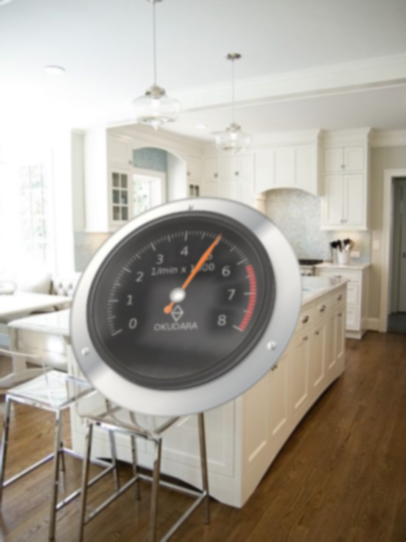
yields 5000 rpm
